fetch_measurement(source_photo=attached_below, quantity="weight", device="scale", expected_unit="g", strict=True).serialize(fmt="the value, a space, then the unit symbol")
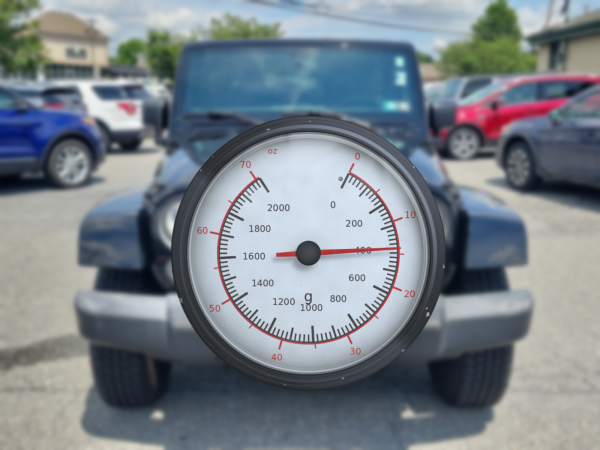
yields 400 g
